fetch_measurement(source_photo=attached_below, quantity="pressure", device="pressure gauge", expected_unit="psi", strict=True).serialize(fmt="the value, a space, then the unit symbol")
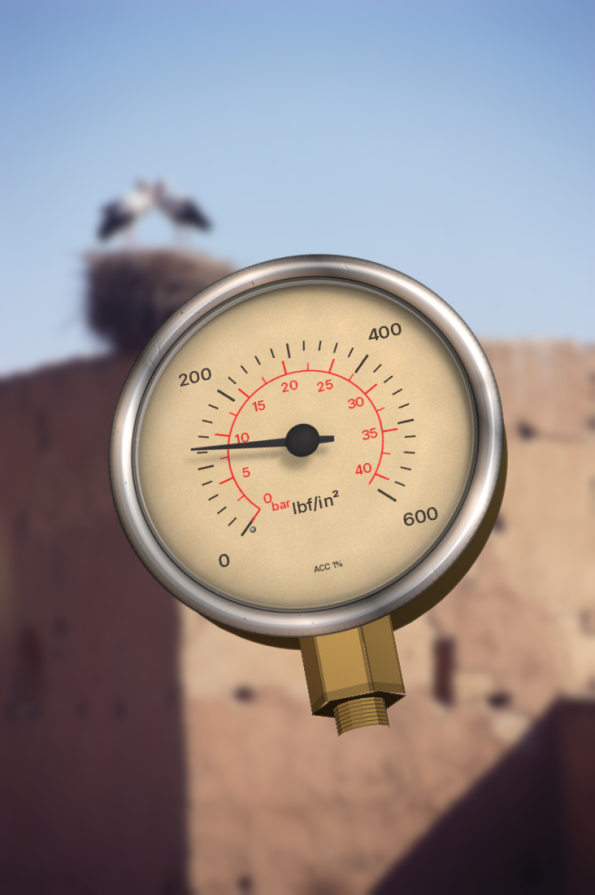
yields 120 psi
